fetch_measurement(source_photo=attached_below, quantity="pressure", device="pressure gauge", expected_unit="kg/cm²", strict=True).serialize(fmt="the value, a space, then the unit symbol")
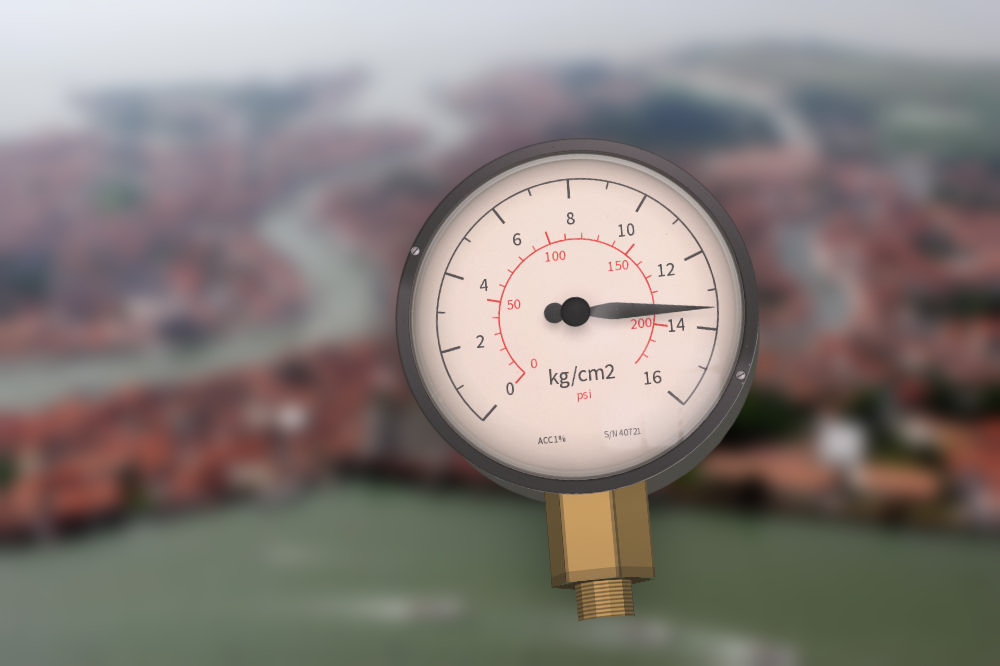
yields 13.5 kg/cm²
